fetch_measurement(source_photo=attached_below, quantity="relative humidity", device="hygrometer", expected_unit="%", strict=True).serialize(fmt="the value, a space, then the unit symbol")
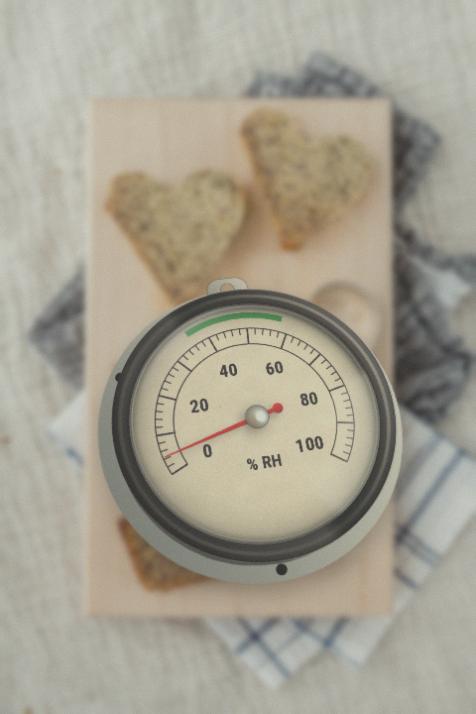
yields 4 %
